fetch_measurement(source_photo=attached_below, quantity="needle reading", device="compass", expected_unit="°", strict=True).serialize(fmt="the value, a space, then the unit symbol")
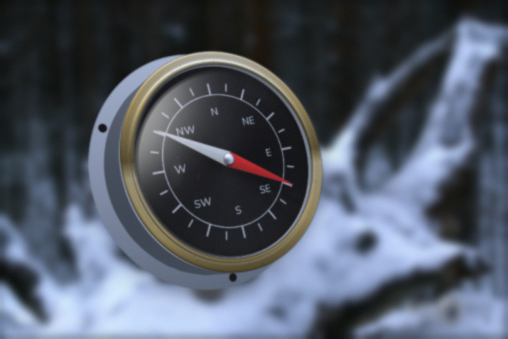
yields 120 °
